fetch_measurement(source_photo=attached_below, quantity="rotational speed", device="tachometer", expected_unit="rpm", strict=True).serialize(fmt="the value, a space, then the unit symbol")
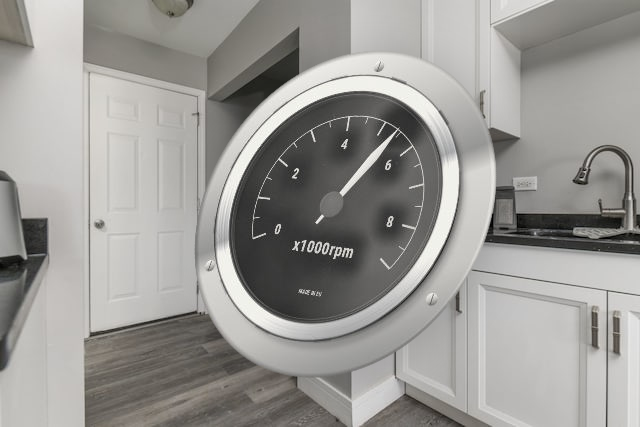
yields 5500 rpm
